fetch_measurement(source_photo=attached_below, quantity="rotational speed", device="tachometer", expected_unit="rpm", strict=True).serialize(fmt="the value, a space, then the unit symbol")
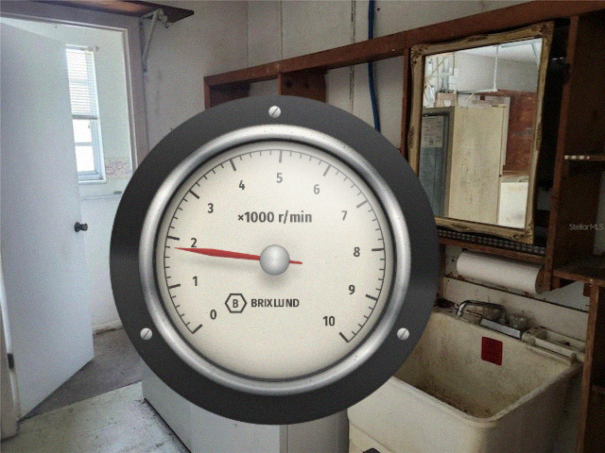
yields 1800 rpm
